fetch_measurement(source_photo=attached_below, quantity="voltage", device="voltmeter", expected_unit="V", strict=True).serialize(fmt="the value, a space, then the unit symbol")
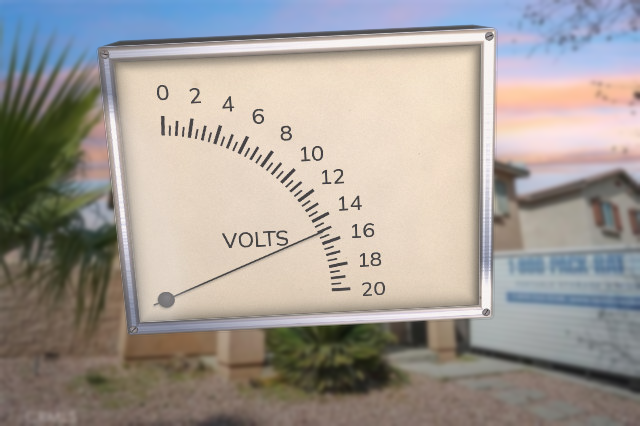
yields 15 V
